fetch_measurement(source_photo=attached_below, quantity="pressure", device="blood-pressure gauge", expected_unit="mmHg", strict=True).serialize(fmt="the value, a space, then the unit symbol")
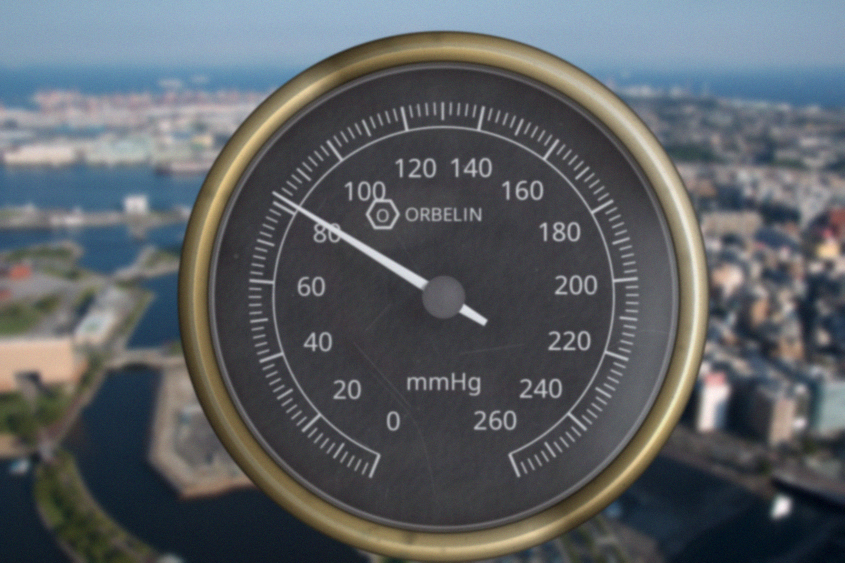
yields 82 mmHg
